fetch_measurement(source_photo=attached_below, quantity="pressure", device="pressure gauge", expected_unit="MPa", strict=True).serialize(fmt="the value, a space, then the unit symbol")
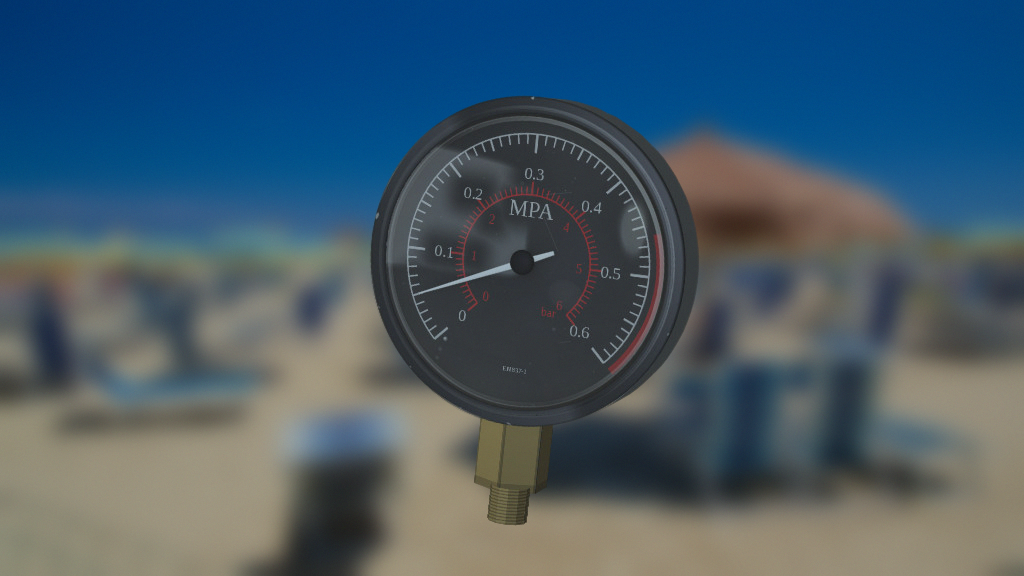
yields 0.05 MPa
